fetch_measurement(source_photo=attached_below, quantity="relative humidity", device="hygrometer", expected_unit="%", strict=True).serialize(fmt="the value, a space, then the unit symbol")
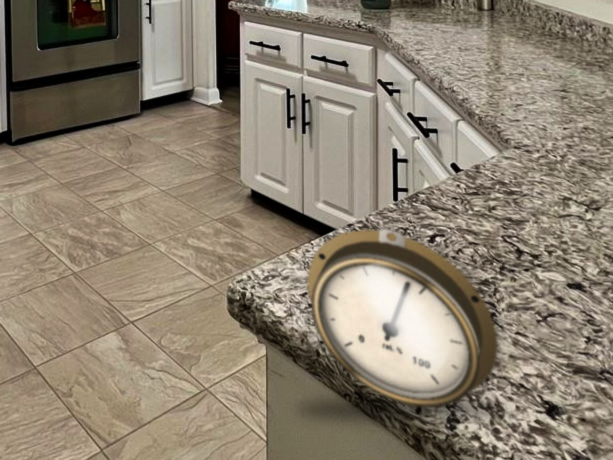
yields 55 %
